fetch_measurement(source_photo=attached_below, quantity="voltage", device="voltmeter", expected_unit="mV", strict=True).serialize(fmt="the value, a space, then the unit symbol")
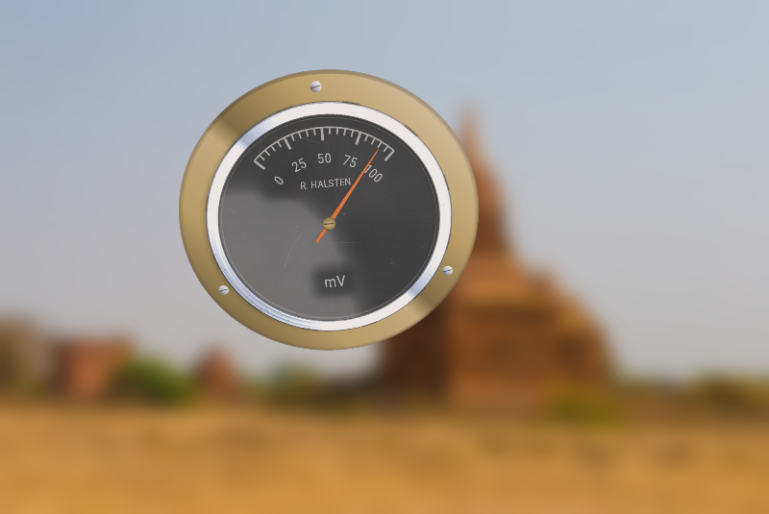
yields 90 mV
